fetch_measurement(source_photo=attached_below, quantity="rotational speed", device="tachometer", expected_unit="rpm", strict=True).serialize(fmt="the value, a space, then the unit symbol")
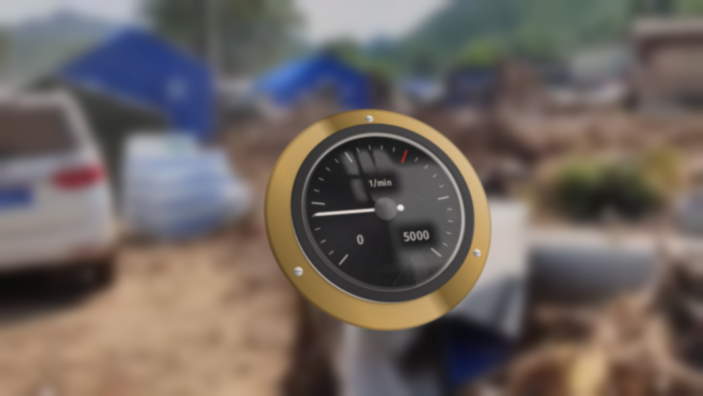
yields 800 rpm
